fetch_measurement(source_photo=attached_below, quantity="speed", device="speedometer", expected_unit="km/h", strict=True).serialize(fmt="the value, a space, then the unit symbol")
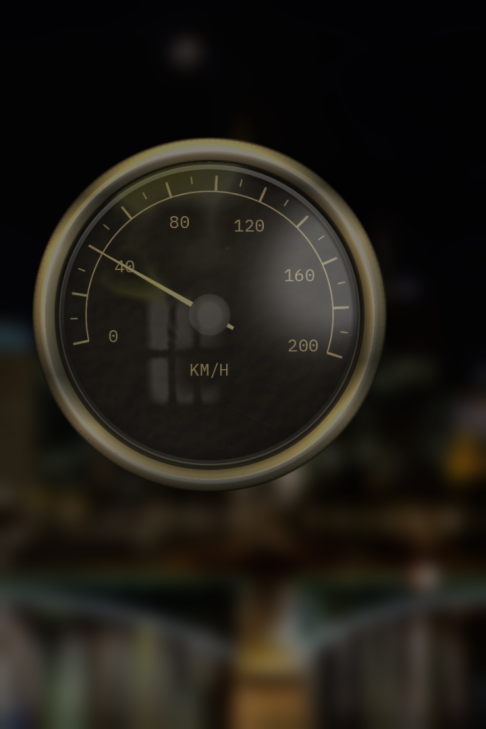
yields 40 km/h
